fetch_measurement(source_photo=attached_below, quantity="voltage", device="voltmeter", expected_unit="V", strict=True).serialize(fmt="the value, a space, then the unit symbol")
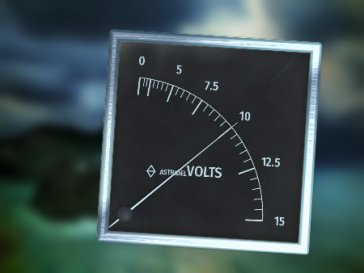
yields 10 V
